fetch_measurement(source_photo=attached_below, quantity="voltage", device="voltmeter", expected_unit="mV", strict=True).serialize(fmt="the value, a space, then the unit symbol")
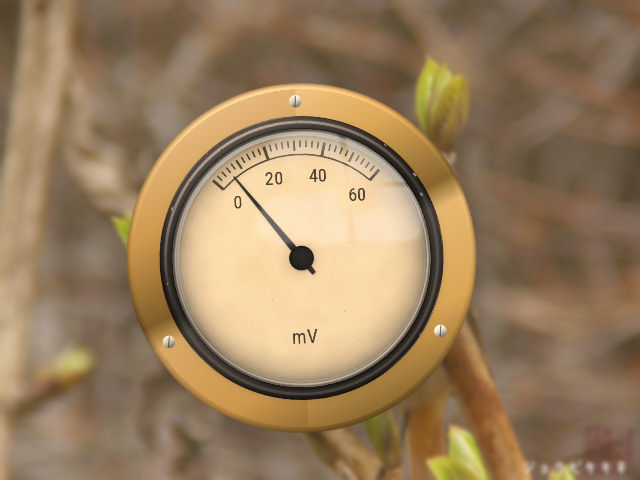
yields 6 mV
